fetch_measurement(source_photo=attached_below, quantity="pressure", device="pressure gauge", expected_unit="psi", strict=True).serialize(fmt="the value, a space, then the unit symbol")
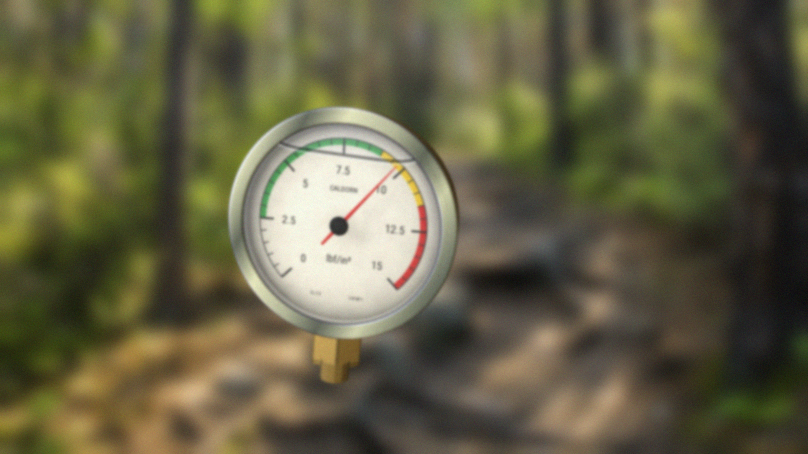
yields 9.75 psi
